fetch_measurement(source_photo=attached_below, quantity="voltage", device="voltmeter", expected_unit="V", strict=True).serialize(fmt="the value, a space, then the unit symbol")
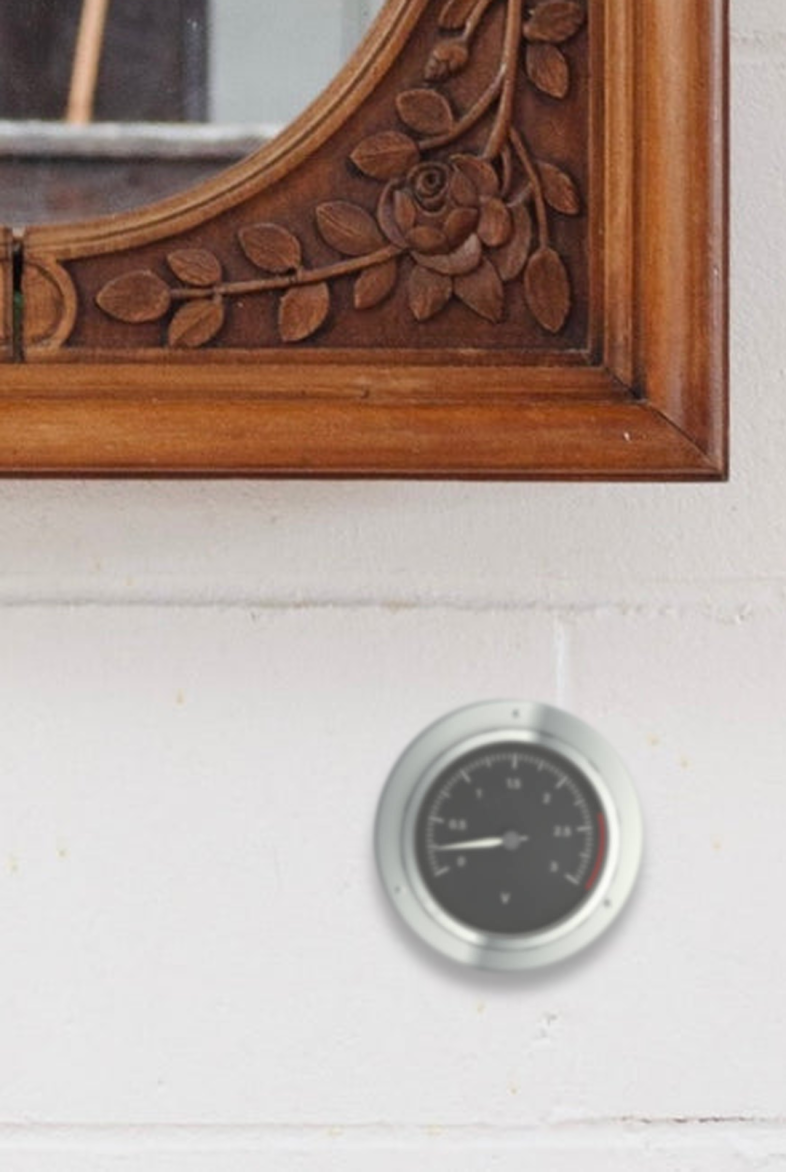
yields 0.25 V
